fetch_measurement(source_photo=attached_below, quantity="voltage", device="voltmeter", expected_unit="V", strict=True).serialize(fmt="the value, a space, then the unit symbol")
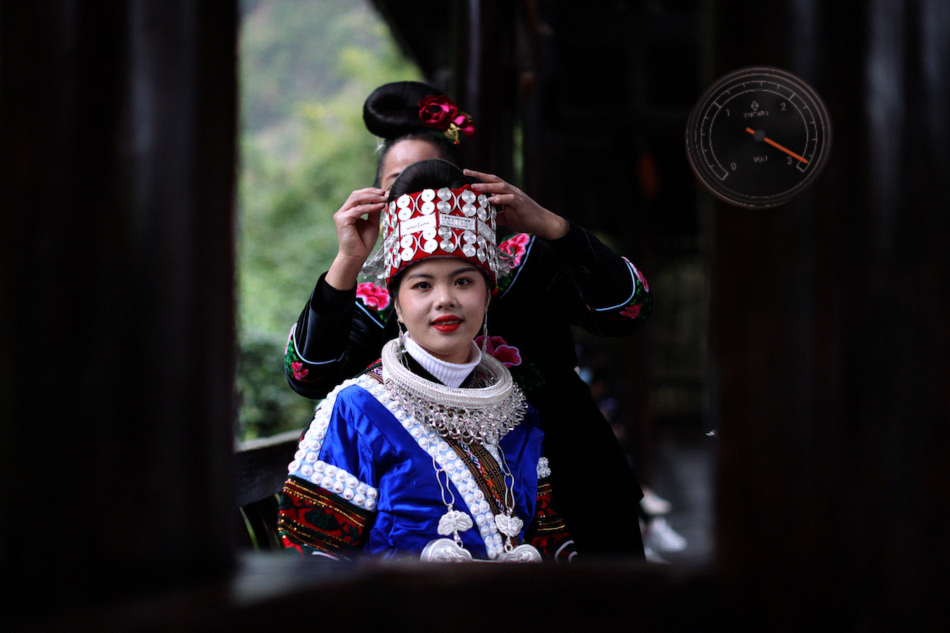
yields 2.9 V
